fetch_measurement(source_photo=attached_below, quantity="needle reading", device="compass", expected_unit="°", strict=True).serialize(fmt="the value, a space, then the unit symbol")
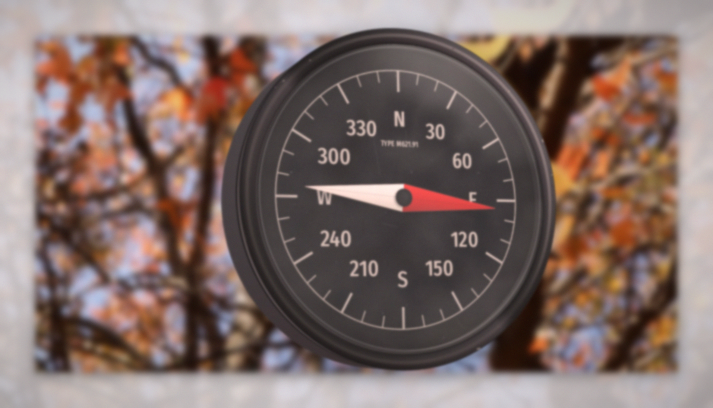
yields 95 °
